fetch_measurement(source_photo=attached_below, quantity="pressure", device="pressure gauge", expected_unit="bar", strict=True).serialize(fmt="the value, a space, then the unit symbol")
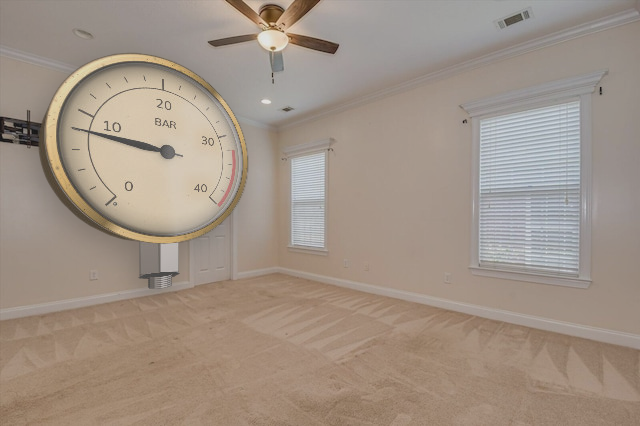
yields 8 bar
